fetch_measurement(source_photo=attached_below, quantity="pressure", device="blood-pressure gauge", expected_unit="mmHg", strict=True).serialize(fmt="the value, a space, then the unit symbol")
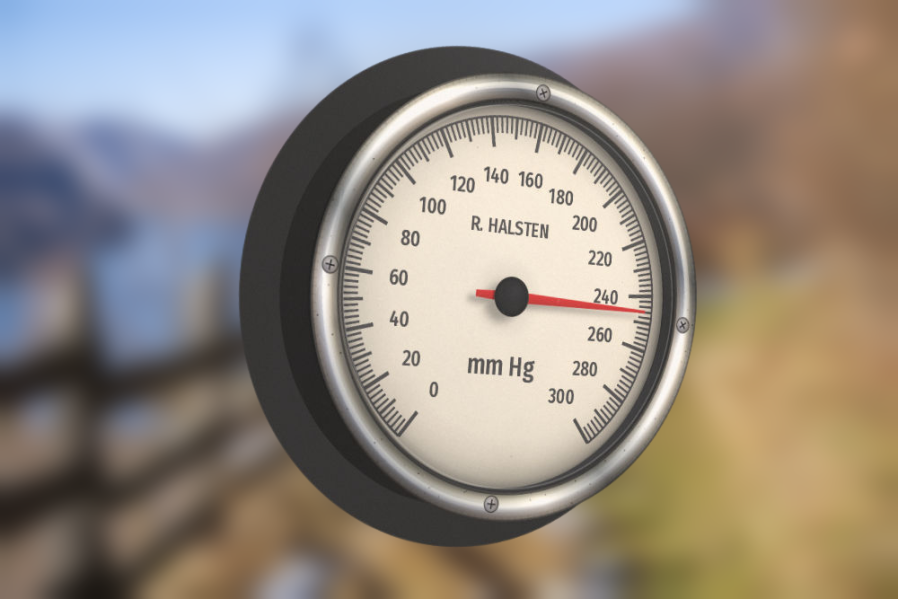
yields 246 mmHg
